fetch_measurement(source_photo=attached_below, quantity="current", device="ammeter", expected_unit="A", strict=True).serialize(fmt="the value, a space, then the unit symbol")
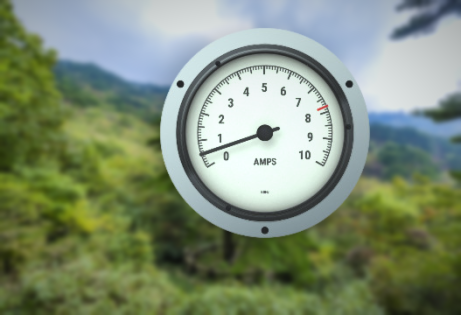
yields 0.5 A
